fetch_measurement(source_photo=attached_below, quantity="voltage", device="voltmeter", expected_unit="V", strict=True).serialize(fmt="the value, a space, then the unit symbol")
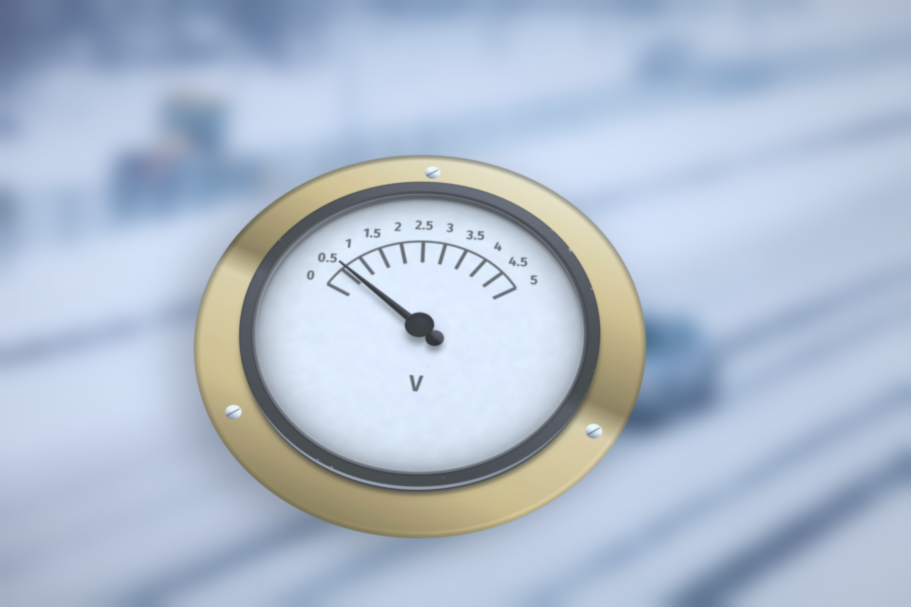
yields 0.5 V
